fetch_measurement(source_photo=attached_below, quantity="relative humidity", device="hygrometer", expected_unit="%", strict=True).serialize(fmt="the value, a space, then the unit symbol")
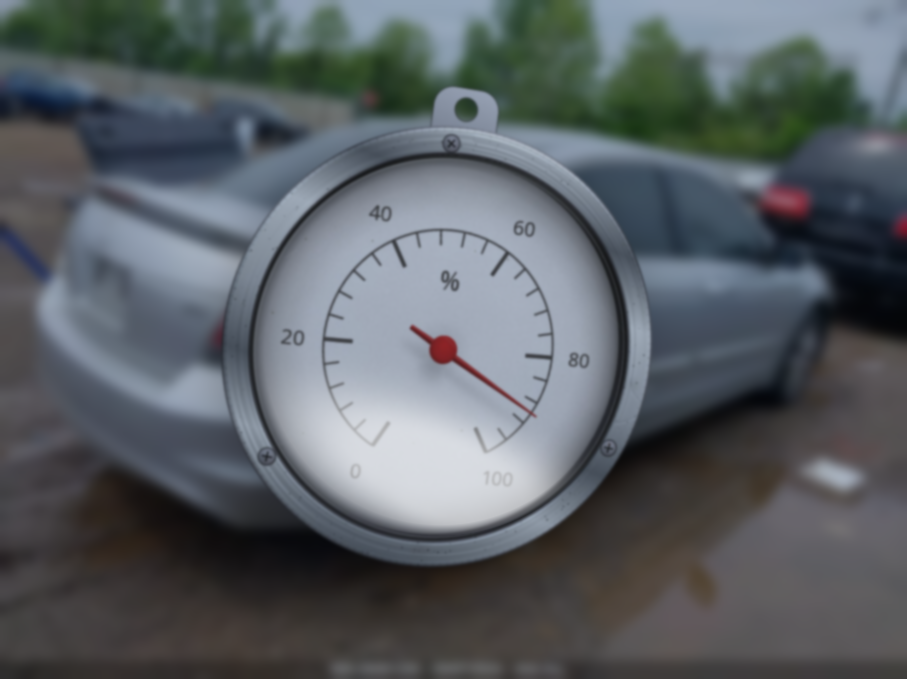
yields 90 %
